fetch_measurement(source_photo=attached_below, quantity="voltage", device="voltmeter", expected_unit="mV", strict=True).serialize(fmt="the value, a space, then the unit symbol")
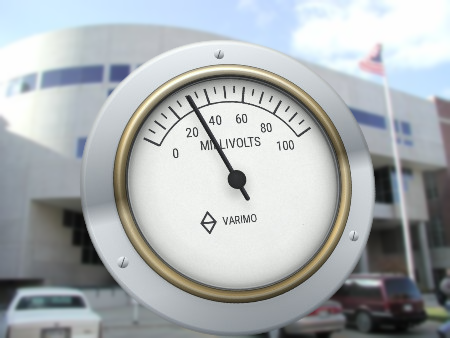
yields 30 mV
